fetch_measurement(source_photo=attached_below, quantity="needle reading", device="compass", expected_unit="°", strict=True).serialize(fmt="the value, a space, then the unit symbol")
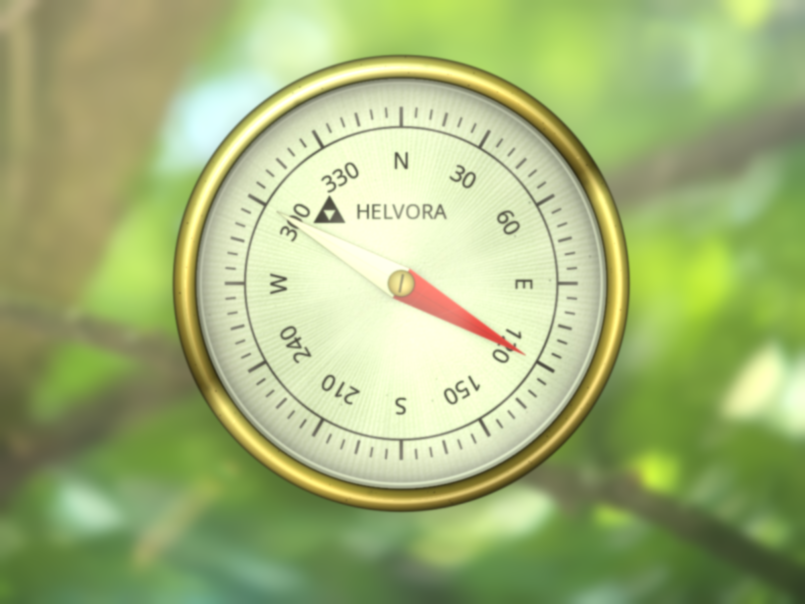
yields 120 °
